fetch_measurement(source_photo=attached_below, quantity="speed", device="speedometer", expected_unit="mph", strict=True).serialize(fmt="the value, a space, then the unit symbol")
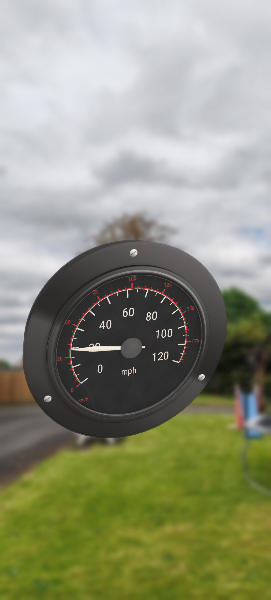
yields 20 mph
